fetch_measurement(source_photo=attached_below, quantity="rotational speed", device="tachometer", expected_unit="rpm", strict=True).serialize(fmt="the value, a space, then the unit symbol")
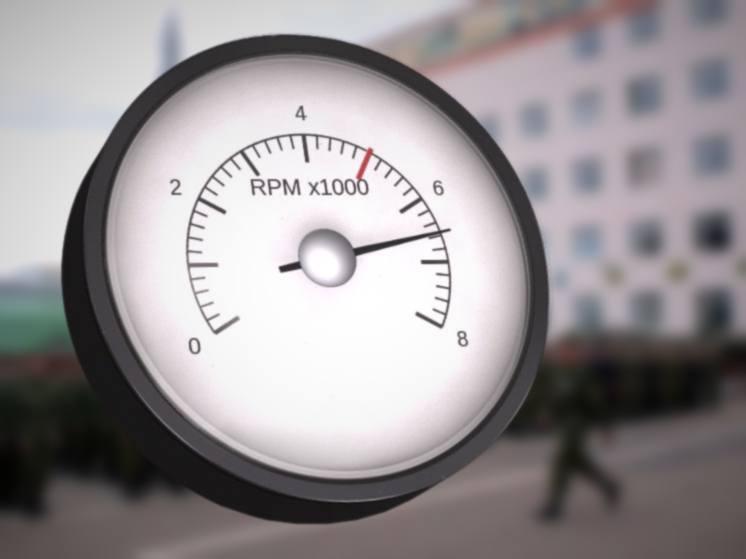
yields 6600 rpm
